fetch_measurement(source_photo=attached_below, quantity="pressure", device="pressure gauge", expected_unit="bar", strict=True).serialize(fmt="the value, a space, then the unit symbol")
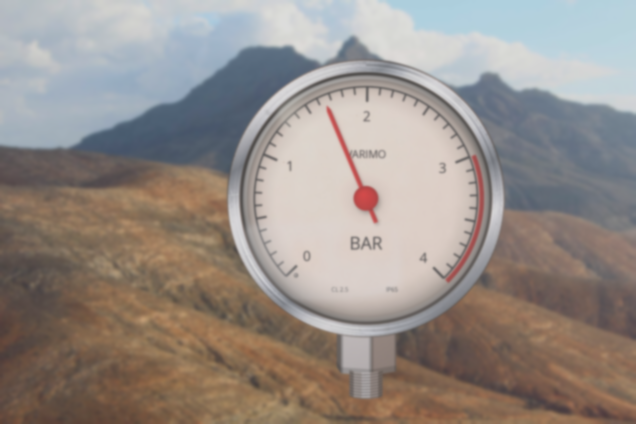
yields 1.65 bar
